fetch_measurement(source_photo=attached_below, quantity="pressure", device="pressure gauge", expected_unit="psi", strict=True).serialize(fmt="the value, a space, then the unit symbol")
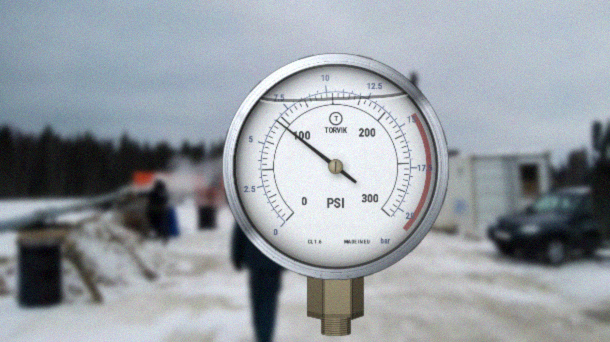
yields 95 psi
